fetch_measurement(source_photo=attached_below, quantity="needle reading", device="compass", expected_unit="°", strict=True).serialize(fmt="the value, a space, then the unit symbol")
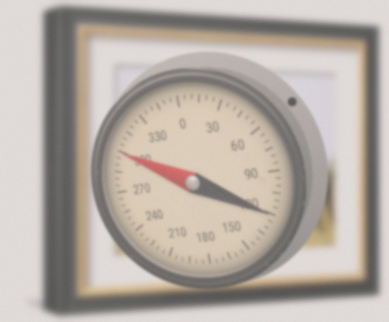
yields 300 °
